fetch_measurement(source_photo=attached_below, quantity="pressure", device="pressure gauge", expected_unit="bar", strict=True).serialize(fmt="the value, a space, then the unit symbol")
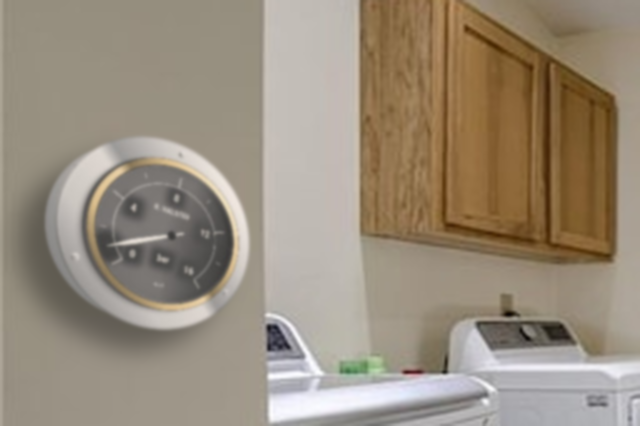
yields 1 bar
